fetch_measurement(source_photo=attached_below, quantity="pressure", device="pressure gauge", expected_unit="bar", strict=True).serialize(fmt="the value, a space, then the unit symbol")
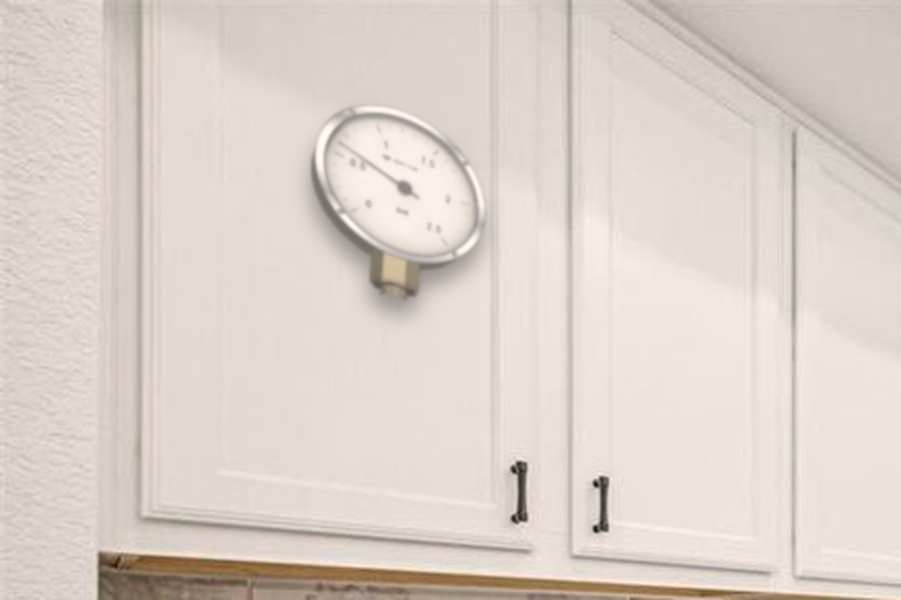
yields 0.6 bar
